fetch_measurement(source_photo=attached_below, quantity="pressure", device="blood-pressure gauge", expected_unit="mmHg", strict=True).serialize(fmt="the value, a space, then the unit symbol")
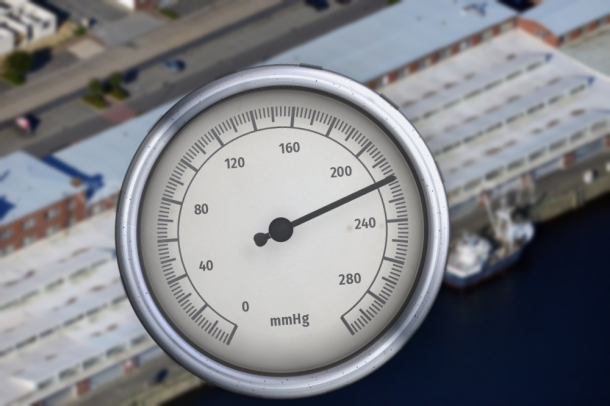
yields 220 mmHg
